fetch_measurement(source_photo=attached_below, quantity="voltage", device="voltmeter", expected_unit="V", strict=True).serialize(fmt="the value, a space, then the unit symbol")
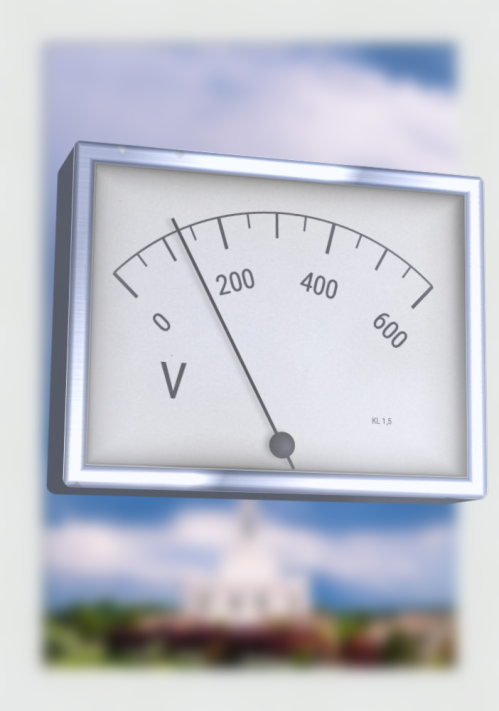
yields 125 V
